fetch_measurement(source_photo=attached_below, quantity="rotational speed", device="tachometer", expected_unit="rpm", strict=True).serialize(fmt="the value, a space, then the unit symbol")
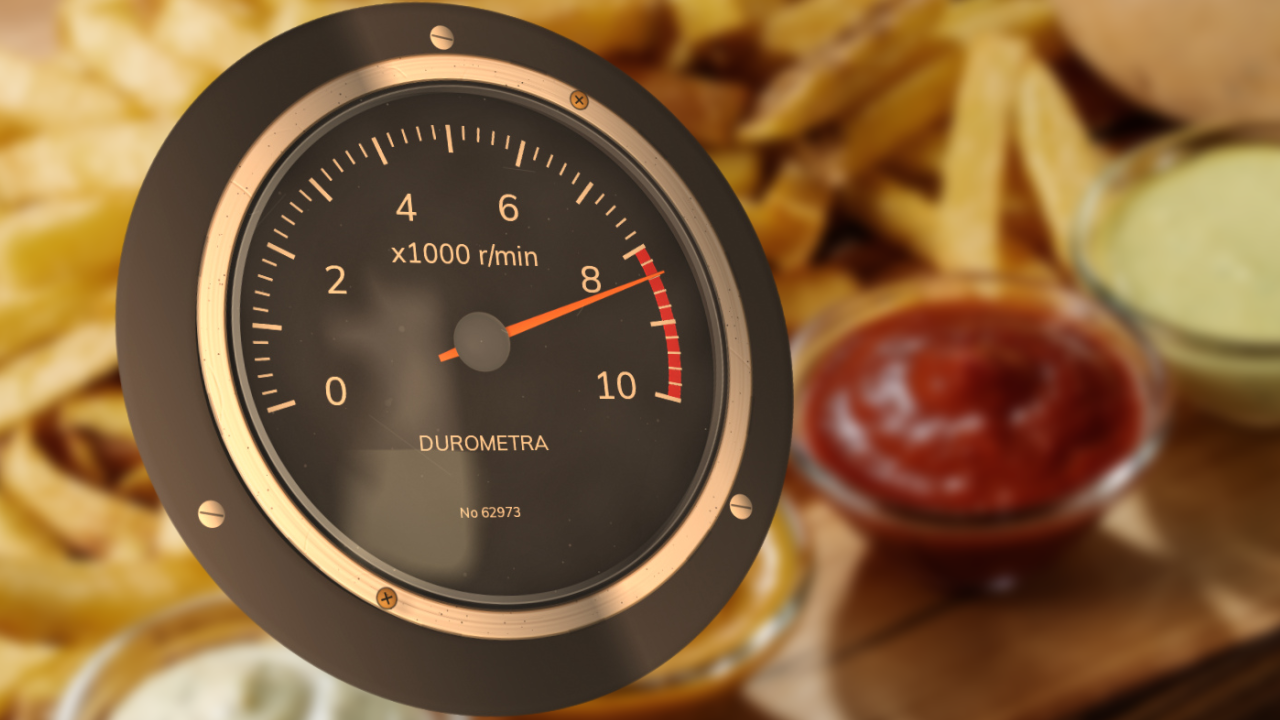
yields 8400 rpm
